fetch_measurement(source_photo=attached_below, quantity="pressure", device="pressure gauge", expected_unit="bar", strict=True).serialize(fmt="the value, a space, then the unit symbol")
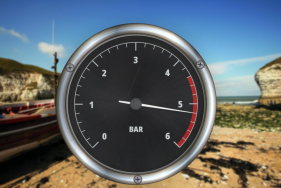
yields 5.2 bar
